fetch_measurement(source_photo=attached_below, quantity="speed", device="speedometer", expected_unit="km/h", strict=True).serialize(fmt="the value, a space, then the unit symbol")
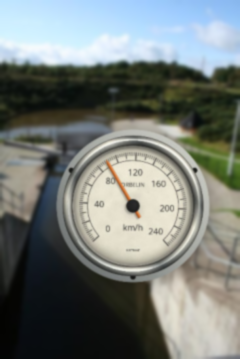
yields 90 km/h
